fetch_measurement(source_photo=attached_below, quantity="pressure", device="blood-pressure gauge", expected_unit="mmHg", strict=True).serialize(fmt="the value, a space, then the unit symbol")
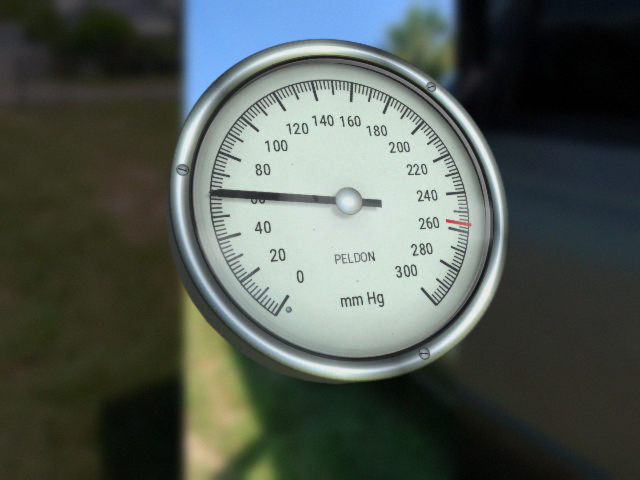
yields 60 mmHg
